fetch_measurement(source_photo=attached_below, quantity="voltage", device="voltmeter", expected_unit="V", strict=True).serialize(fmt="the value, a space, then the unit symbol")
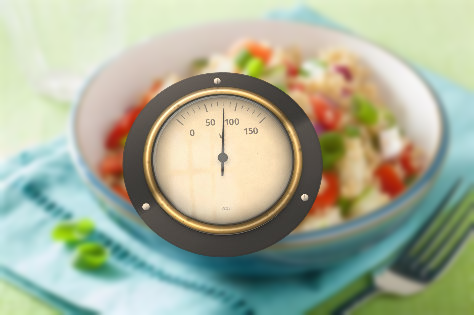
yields 80 V
